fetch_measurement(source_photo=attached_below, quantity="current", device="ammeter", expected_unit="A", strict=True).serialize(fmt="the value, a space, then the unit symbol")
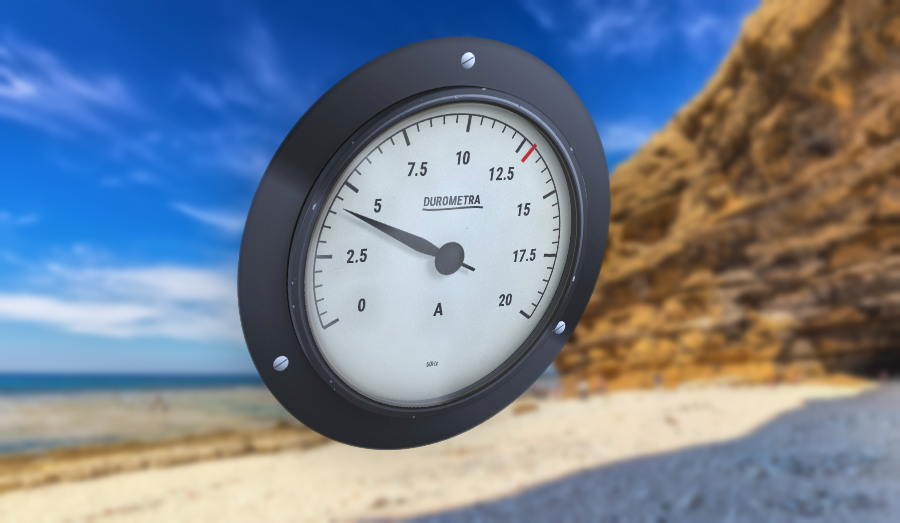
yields 4.25 A
